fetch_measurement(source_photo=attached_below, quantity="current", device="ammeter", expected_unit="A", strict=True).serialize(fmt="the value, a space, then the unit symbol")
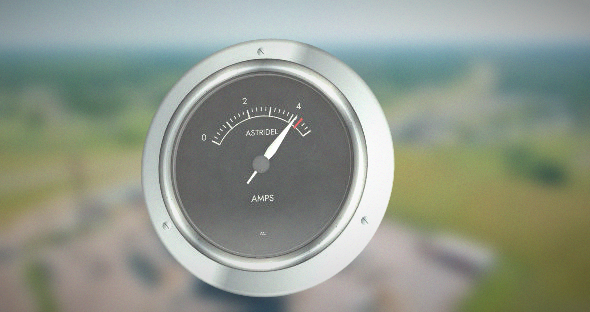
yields 4.2 A
